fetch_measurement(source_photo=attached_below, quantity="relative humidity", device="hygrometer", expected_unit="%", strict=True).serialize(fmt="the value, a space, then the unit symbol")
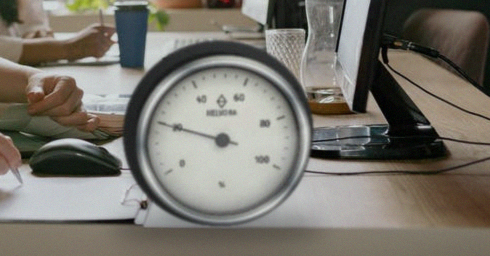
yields 20 %
